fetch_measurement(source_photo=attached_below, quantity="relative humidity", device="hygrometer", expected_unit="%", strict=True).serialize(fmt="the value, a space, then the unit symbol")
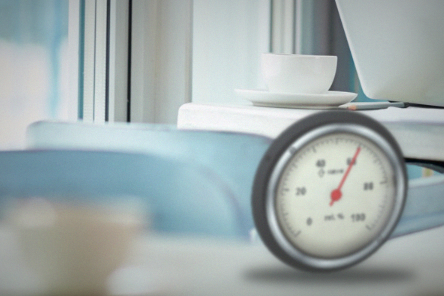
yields 60 %
